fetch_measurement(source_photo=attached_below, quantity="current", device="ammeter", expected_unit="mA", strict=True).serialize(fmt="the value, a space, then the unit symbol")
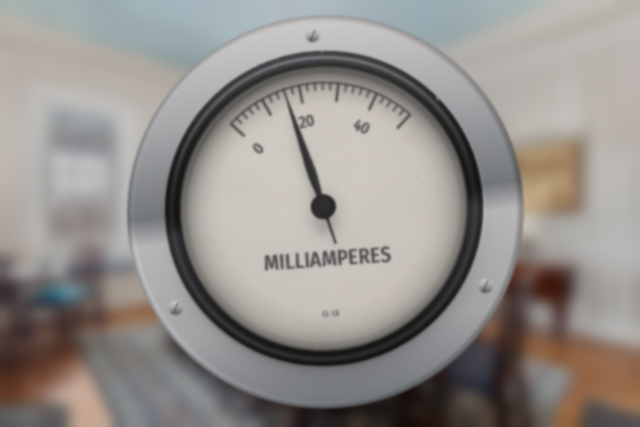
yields 16 mA
